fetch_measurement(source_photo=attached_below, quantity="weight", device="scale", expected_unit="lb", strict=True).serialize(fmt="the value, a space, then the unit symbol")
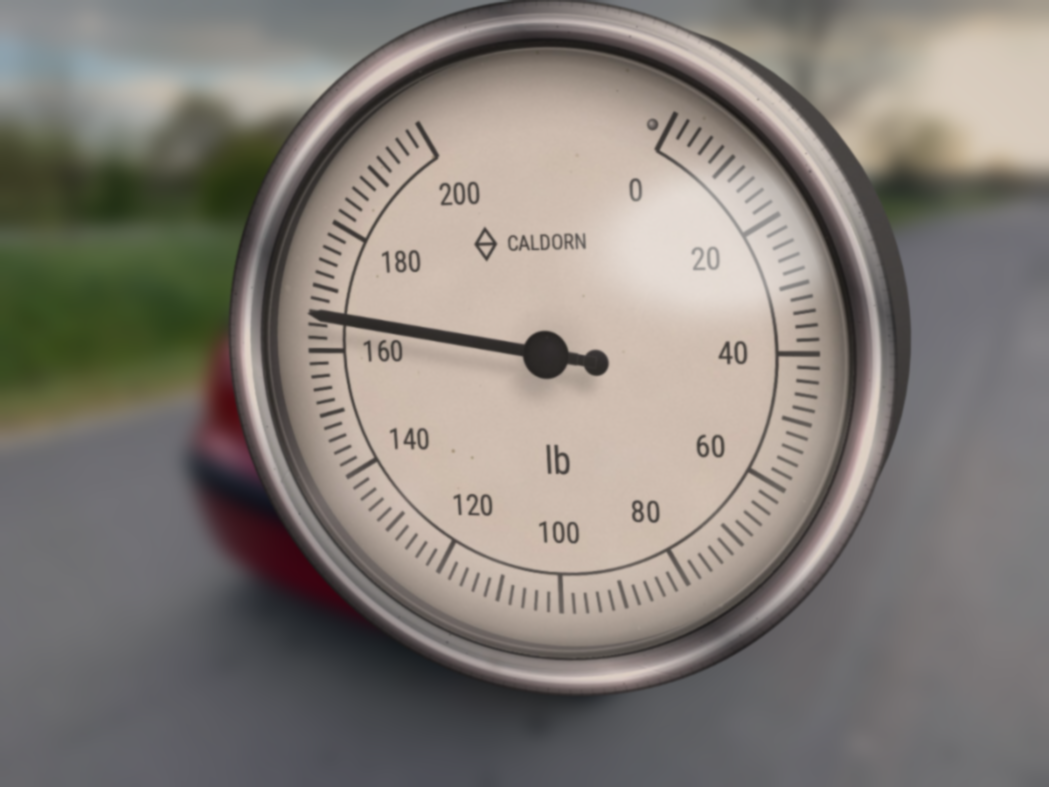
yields 166 lb
